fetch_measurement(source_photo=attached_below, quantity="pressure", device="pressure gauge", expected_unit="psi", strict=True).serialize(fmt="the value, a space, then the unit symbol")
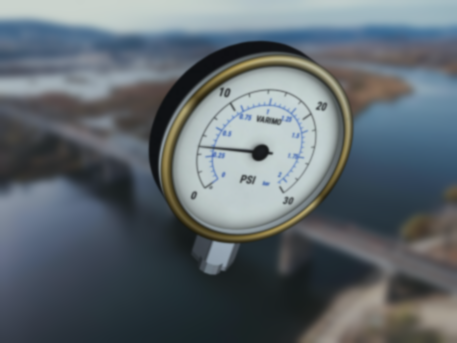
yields 5 psi
